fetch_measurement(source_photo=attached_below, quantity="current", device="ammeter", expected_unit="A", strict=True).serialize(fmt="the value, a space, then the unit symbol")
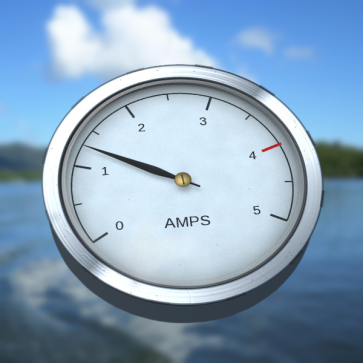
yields 1.25 A
